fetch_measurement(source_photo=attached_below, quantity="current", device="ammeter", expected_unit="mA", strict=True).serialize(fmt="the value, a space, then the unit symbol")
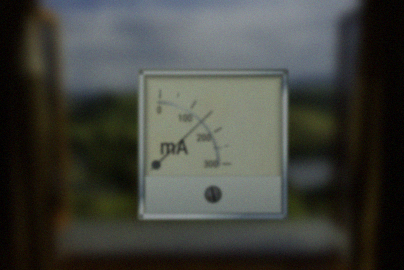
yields 150 mA
